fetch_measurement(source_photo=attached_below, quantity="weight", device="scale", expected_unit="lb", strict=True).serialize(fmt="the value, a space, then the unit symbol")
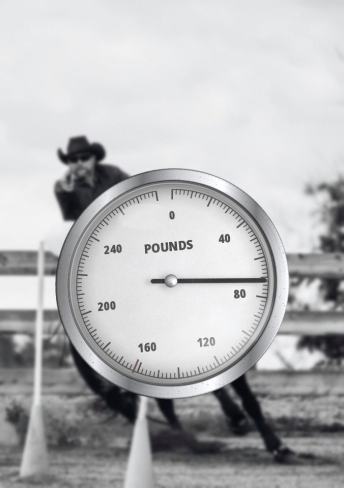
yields 72 lb
